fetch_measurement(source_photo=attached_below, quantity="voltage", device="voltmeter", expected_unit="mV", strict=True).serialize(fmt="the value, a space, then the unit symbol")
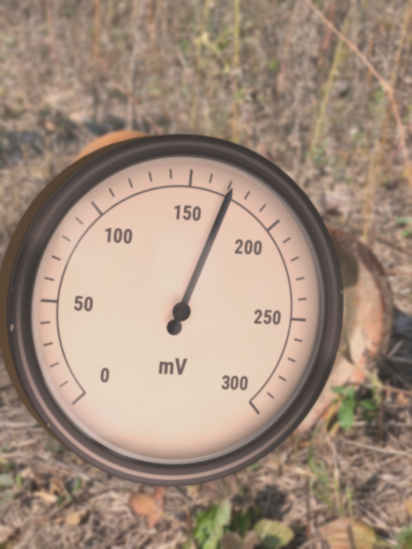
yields 170 mV
